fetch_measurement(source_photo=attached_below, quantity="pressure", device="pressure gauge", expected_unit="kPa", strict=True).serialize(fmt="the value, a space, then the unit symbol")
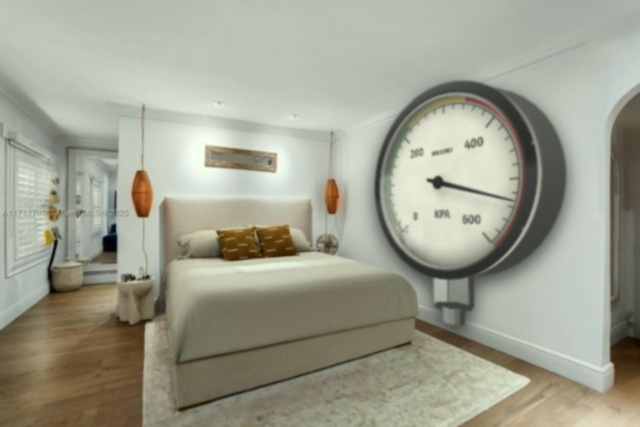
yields 530 kPa
